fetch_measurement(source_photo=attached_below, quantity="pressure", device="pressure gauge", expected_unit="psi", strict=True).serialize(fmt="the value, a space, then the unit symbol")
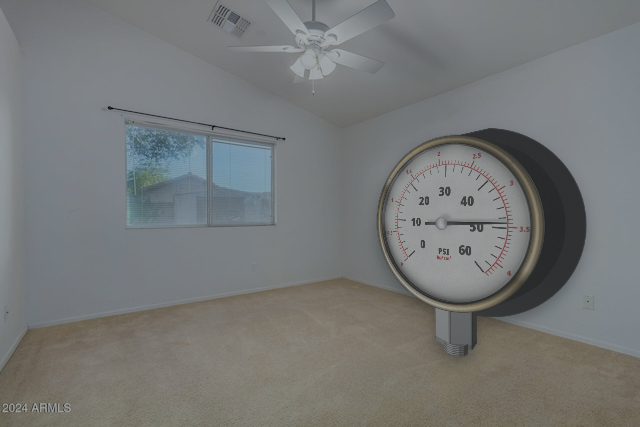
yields 49 psi
